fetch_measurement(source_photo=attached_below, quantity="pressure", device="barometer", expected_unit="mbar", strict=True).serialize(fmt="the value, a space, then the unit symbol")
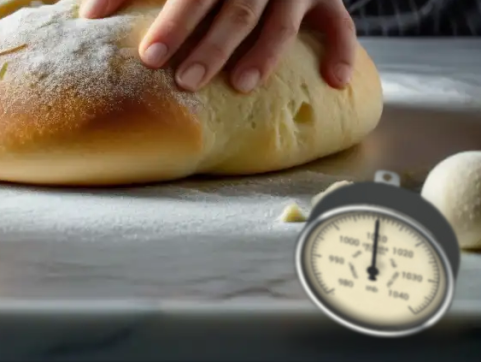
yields 1010 mbar
